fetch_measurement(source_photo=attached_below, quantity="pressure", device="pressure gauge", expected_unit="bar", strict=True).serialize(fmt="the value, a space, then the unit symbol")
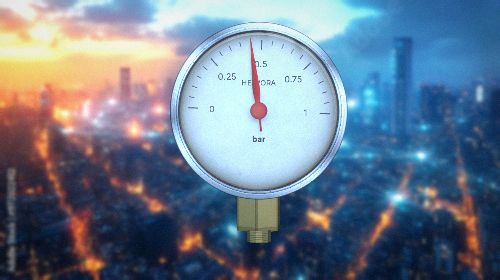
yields 0.45 bar
